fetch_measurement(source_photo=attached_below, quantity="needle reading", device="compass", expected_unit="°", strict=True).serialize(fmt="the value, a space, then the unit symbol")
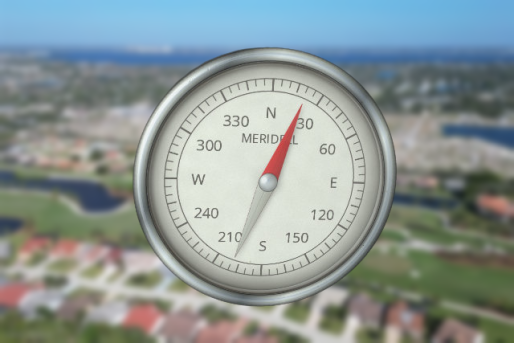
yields 20 °
